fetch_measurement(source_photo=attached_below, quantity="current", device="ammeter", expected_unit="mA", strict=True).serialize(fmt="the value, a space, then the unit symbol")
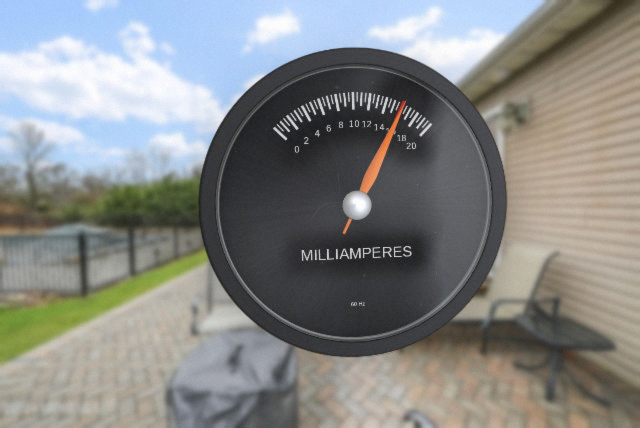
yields 16 mA
